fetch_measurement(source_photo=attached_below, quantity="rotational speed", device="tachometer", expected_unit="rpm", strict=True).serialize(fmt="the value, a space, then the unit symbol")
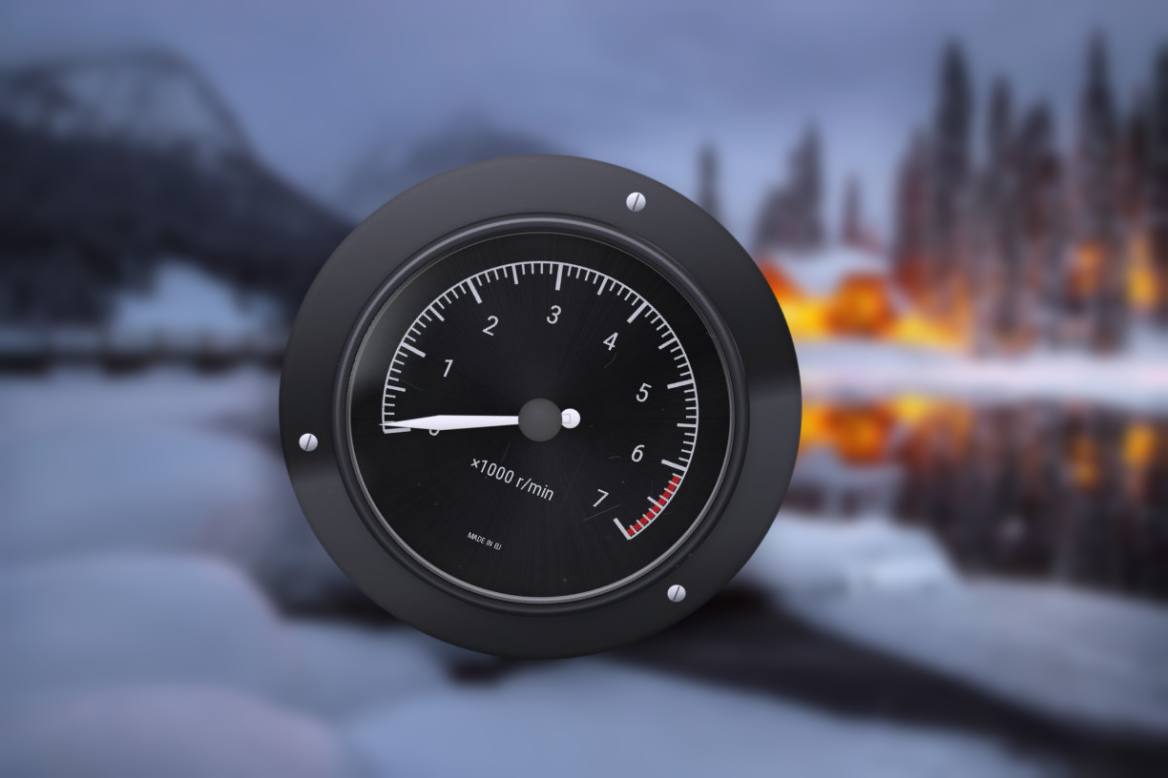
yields 100 rpm
